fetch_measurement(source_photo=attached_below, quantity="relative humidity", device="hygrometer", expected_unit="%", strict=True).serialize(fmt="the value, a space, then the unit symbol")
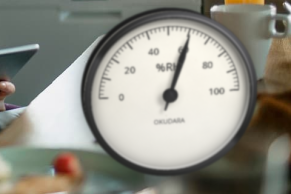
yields 60 %
